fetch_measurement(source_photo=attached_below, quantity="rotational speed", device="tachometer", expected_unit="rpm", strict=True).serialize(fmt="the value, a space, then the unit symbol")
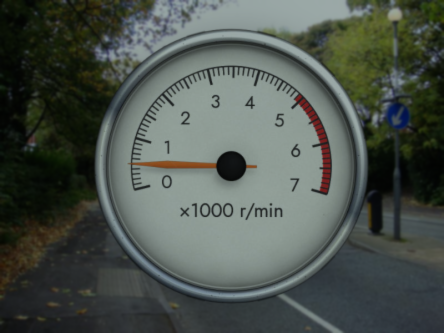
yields 500 rpm
